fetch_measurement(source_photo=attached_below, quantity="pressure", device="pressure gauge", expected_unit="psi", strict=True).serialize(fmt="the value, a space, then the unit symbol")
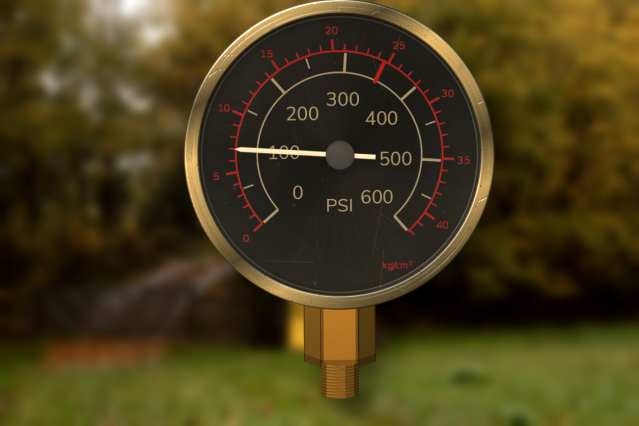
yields 100 psi
